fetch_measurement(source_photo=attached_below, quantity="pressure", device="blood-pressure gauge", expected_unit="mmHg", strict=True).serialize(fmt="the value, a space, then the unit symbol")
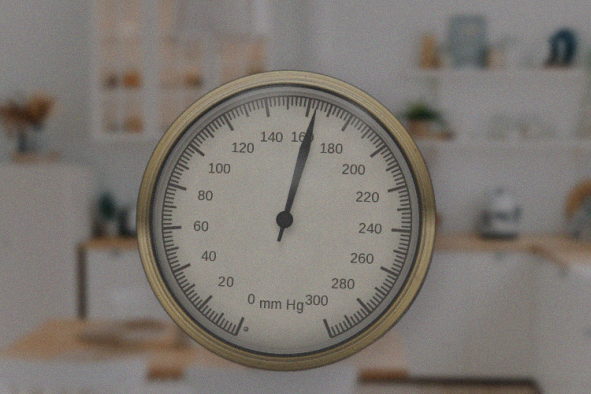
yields 164 mmHg
